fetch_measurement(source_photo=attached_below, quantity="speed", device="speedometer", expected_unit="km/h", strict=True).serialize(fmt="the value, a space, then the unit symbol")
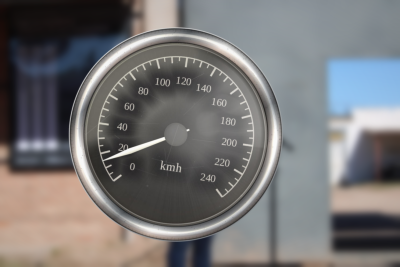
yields 15 km/h
